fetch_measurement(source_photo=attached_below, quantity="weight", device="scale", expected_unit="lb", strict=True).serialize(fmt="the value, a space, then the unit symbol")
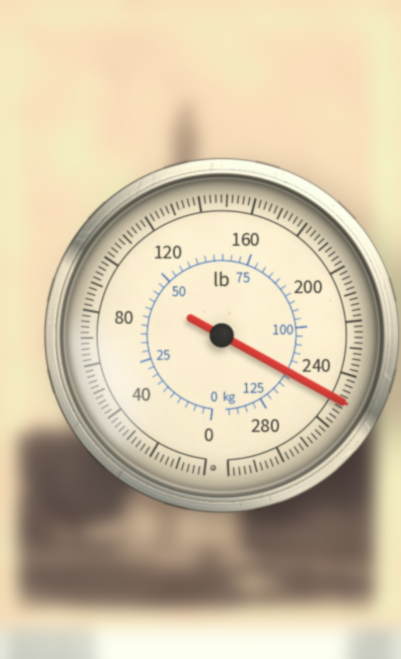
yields 250 lb
